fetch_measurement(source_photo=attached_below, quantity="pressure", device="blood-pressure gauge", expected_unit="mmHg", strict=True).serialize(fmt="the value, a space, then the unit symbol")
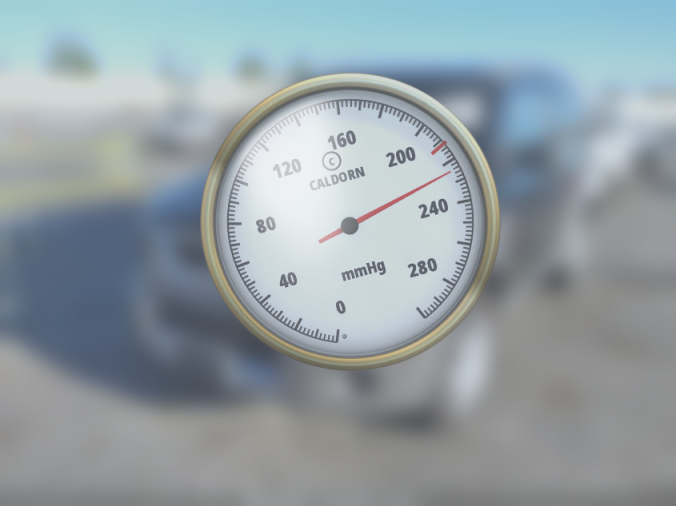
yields 224 mmHg
